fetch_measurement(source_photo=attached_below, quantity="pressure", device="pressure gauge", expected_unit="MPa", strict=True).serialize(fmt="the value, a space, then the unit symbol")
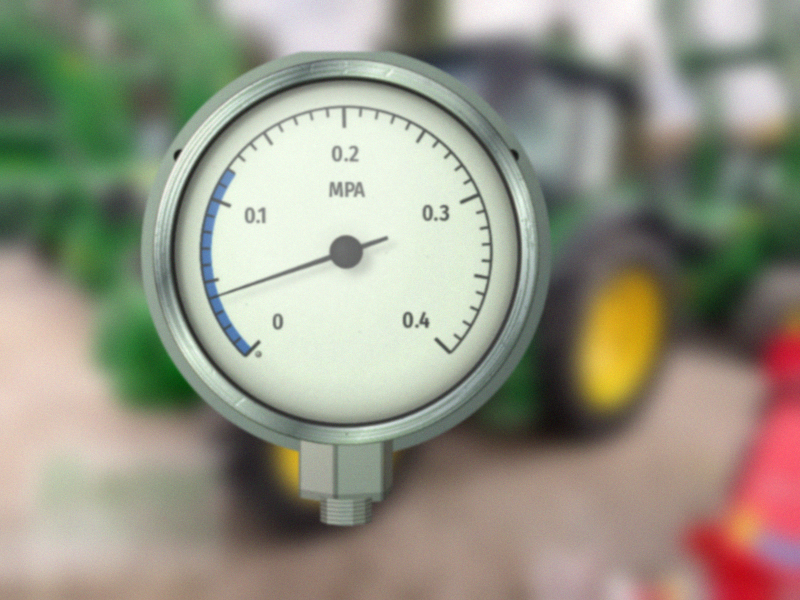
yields 0.04 MPa
